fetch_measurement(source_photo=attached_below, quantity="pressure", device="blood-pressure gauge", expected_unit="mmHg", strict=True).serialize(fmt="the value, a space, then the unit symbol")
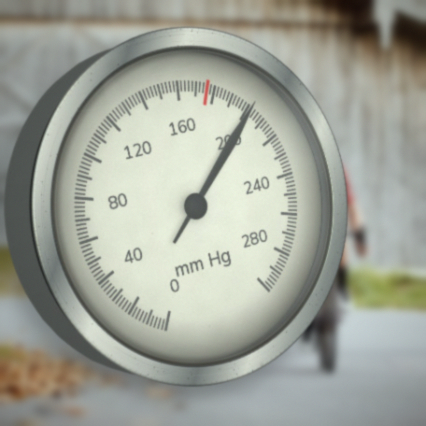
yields 200 mmHg
